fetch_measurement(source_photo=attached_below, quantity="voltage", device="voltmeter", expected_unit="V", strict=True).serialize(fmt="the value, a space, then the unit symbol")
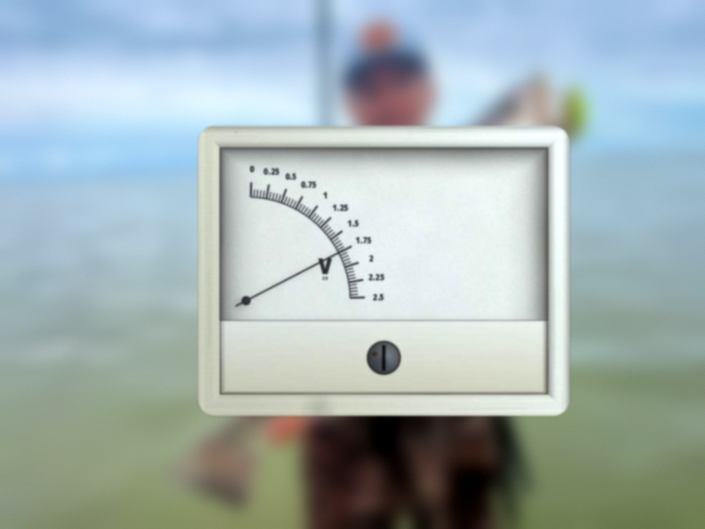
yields 1.75 V
